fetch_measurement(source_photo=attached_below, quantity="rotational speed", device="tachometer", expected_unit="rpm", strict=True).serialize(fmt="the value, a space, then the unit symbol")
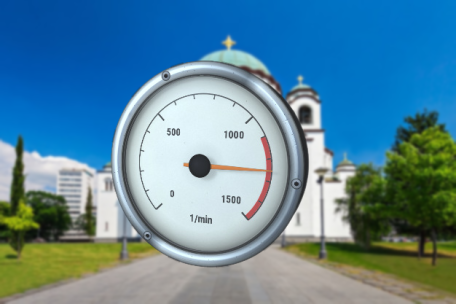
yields 1250 rpm
